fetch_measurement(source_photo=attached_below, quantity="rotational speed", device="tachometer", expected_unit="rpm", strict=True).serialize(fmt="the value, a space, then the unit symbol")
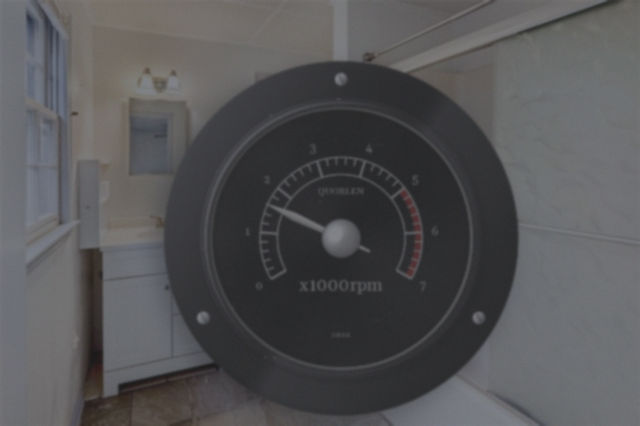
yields 1600 rpm
